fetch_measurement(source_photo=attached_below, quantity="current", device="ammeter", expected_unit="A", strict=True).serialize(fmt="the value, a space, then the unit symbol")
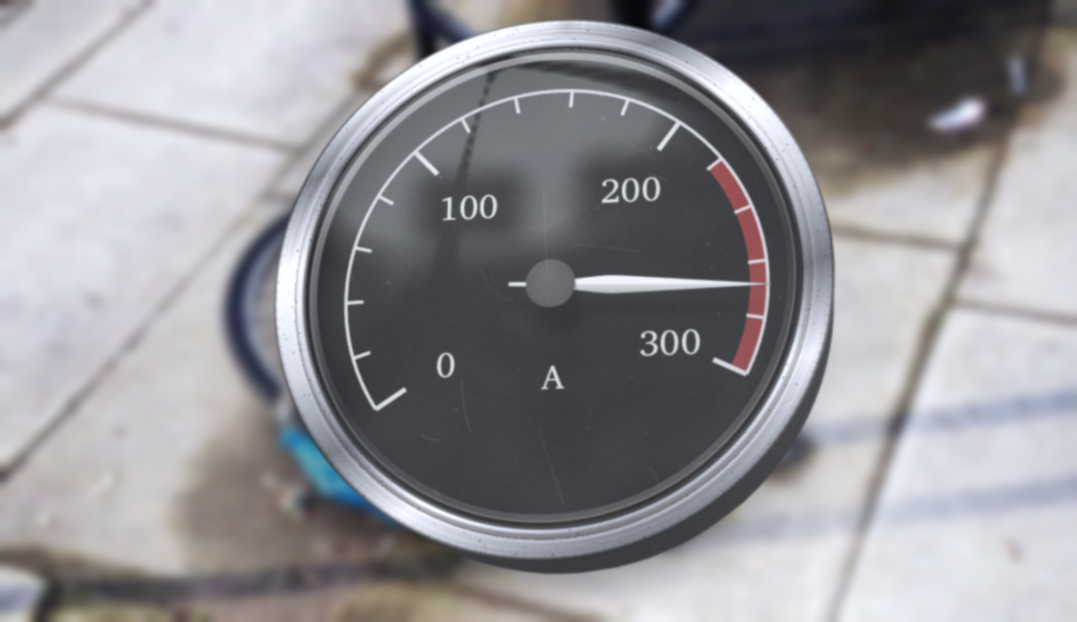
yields 270 A
